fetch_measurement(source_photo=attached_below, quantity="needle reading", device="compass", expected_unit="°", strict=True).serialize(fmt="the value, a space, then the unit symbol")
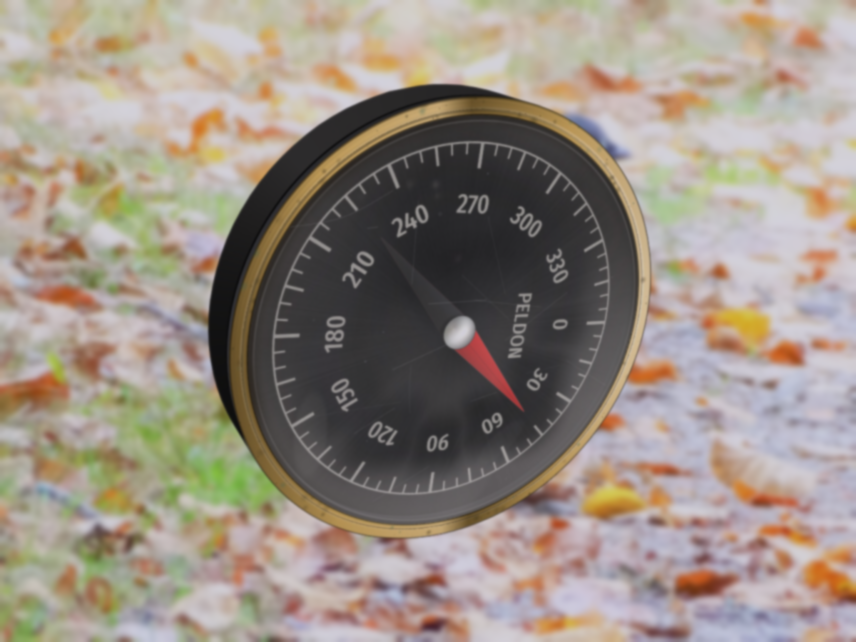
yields 45 °
